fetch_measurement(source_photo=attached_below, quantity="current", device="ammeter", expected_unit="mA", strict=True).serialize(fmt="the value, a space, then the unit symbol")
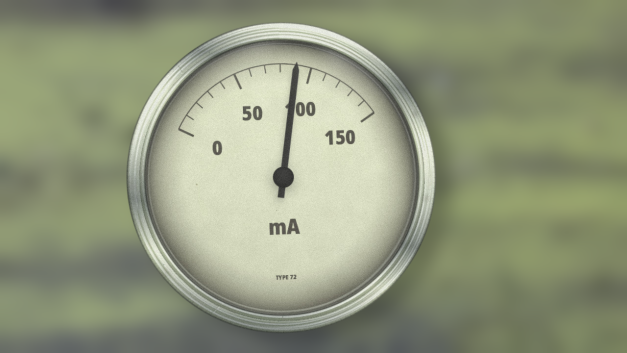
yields 90 mA
